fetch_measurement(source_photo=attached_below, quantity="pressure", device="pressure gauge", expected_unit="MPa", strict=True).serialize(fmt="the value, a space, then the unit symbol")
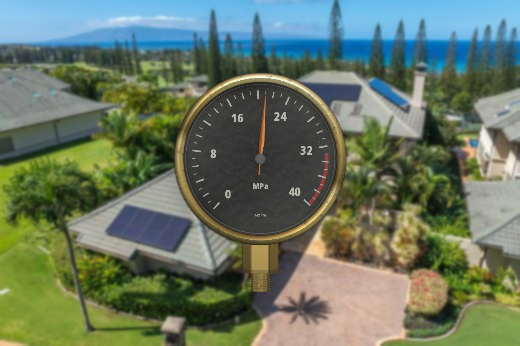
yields 21 MPa
